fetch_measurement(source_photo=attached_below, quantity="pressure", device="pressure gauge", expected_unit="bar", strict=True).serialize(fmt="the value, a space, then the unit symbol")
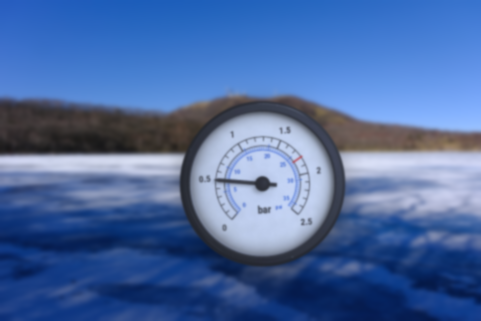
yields 0.5 bar
